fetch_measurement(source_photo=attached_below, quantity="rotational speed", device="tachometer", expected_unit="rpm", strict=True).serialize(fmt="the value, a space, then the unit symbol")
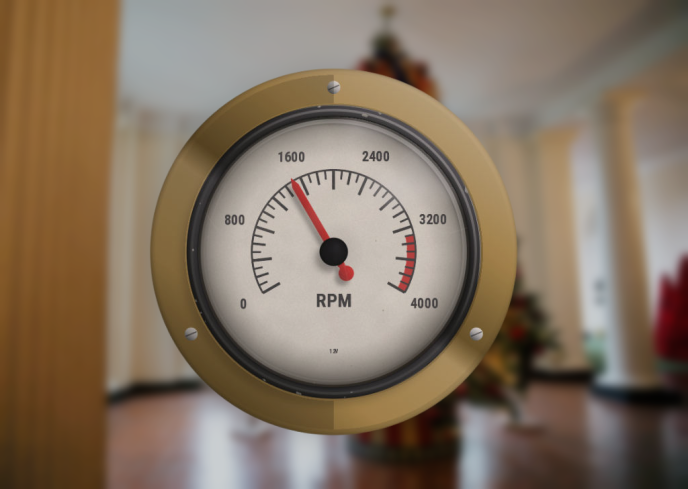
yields 1500 rpm
